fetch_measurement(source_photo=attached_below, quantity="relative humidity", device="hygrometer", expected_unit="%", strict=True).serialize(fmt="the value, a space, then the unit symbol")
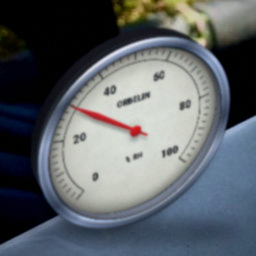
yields 30 %
